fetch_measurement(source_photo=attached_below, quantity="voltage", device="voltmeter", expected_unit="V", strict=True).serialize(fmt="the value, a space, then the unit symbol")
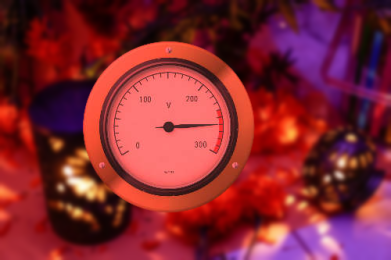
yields 260 V
